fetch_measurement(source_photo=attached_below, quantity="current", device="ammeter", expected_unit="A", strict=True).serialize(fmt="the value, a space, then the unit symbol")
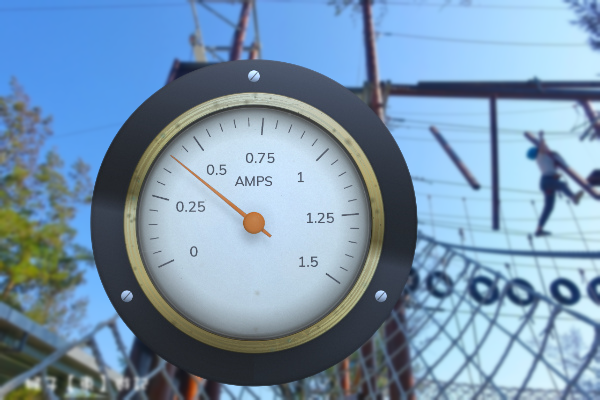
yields 0.4 A
